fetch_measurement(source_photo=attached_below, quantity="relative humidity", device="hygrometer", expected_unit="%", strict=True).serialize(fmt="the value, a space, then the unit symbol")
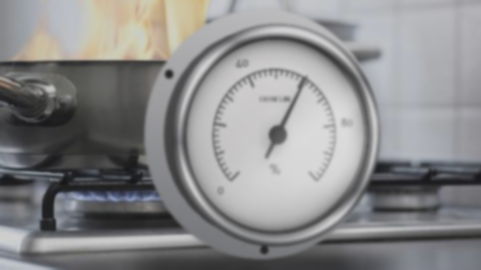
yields 60 %
